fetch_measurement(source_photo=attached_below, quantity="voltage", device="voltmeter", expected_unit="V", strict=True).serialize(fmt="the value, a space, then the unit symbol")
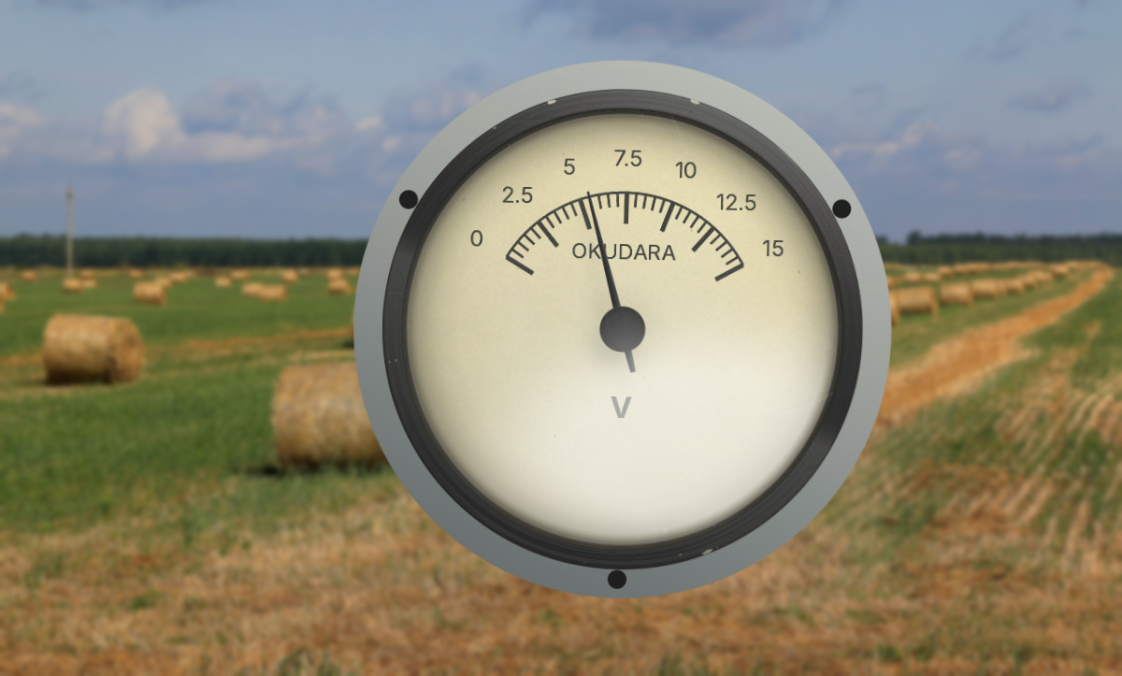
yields 5.5 V
